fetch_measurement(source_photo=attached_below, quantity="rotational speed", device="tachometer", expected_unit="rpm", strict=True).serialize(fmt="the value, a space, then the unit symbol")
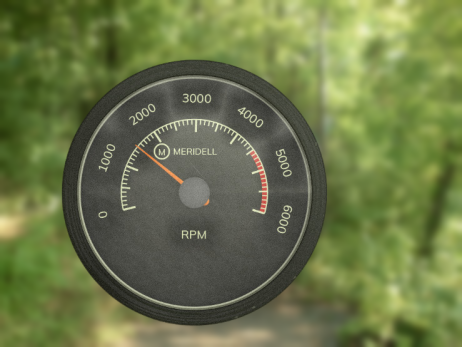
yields 1500 rpm
